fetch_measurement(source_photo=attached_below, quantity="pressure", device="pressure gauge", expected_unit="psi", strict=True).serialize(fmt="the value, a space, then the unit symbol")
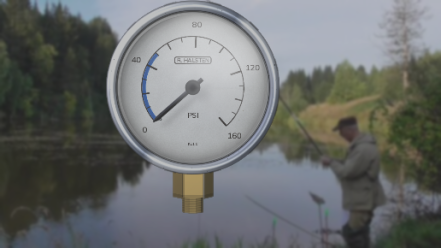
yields 0 psi
